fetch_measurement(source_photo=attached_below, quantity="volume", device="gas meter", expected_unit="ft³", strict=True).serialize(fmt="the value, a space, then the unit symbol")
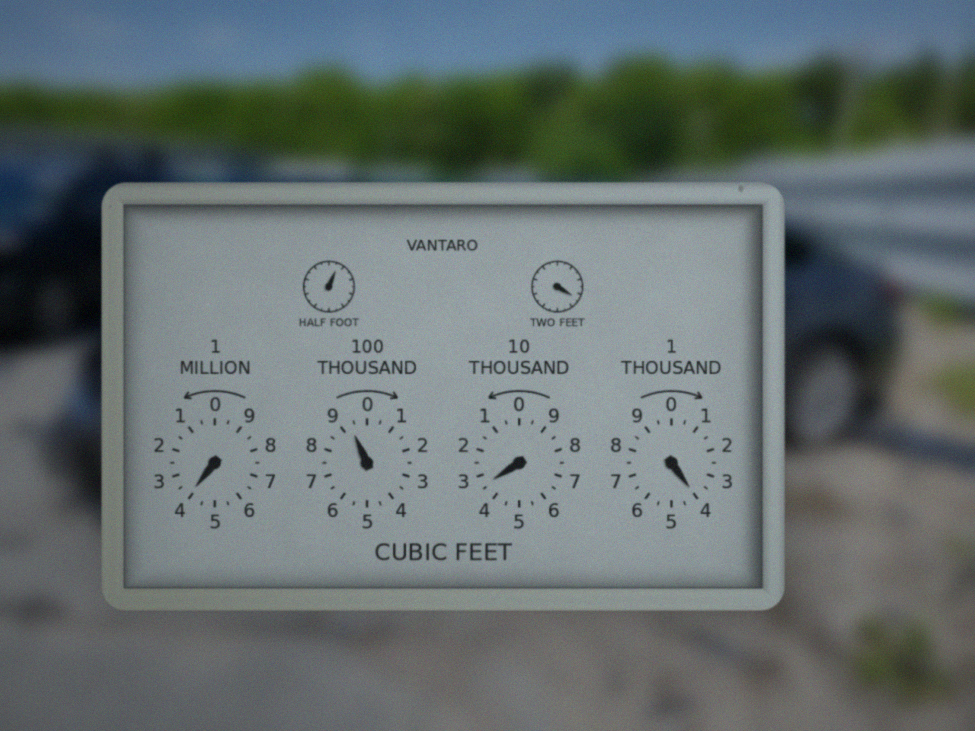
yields 393400 ft³
